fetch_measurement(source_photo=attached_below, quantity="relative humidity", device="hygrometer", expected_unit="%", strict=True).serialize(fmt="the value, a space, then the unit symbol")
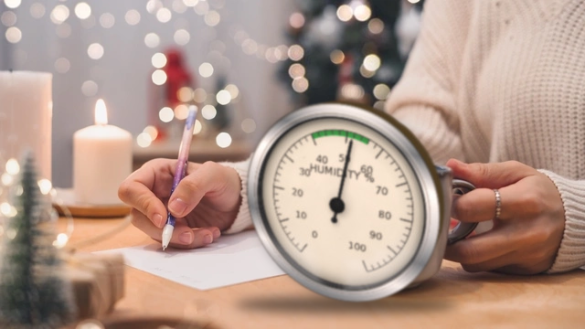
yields 52 %
